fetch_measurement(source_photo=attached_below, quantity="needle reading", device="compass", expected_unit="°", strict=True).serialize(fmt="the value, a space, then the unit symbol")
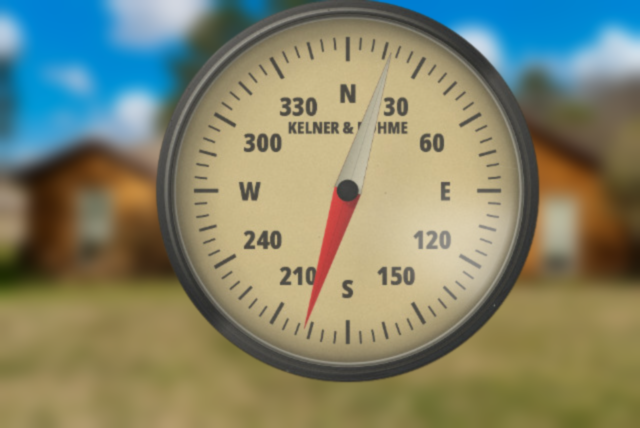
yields 197.5 °
